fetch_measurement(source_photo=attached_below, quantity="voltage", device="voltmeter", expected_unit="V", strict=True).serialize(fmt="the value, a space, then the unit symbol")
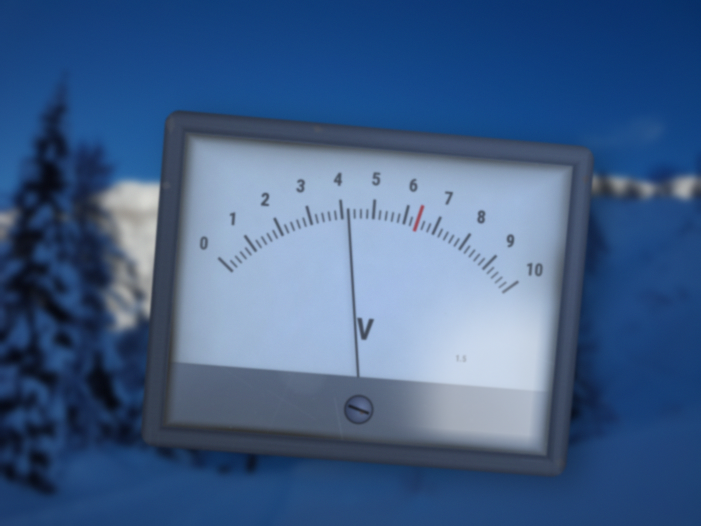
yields 4.2 V
